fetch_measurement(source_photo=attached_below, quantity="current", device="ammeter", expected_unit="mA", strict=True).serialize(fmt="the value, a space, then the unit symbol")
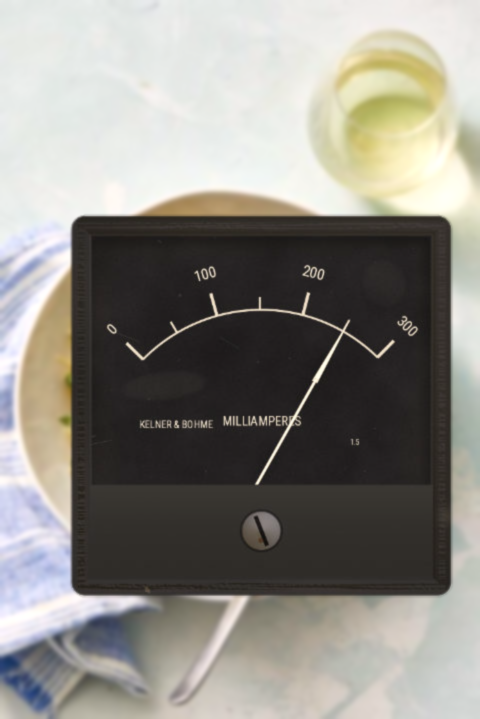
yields 250 mA
